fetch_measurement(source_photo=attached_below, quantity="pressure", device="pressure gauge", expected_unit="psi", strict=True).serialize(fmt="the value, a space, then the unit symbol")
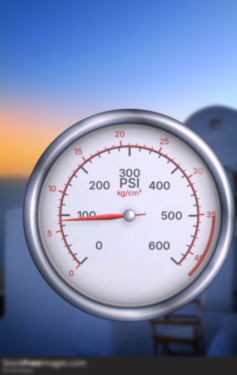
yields 90 psi
